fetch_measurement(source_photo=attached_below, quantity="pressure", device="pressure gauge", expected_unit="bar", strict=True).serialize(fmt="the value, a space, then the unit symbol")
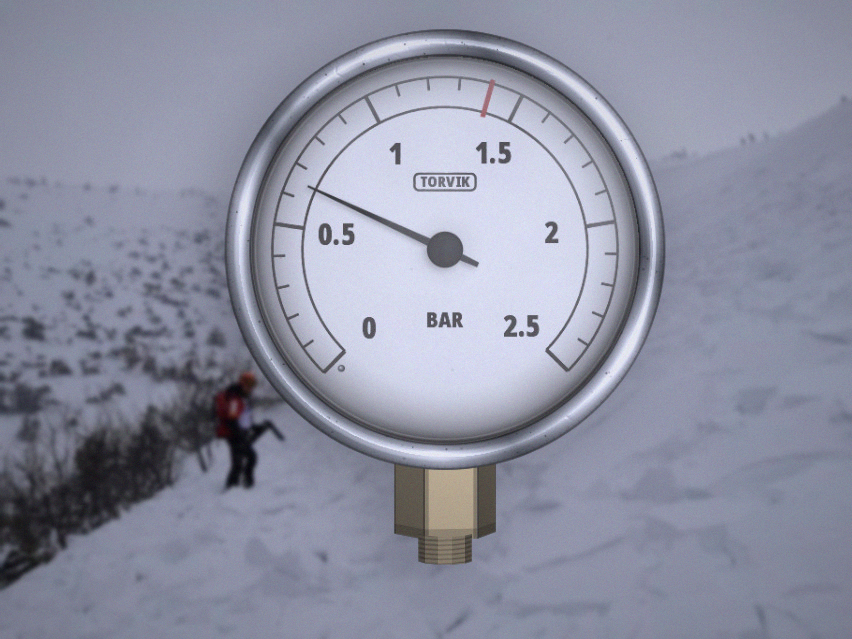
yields 0.65 bar
